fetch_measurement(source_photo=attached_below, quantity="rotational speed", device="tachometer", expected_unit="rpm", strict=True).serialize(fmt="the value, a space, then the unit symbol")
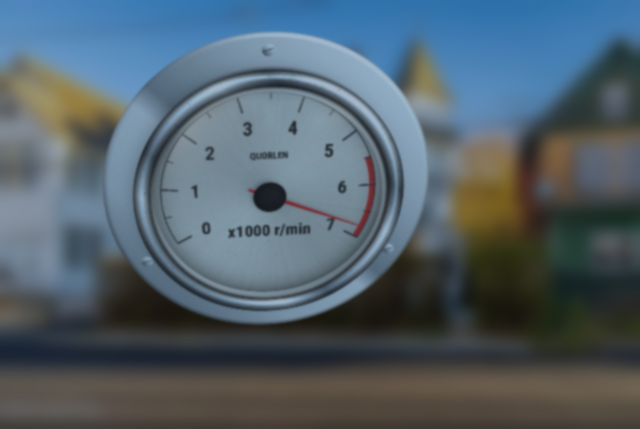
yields 6750 rpm
